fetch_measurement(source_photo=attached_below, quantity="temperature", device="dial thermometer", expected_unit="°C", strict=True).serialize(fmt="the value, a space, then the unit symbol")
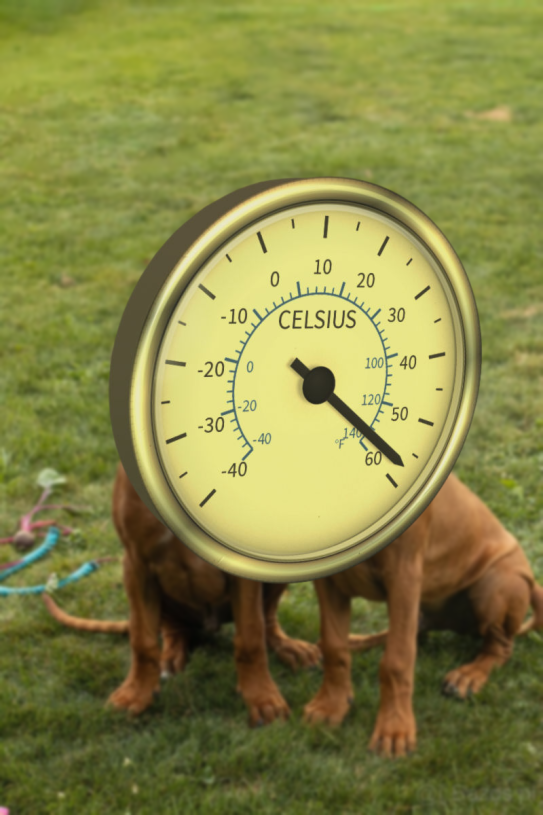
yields 57.5 °C
